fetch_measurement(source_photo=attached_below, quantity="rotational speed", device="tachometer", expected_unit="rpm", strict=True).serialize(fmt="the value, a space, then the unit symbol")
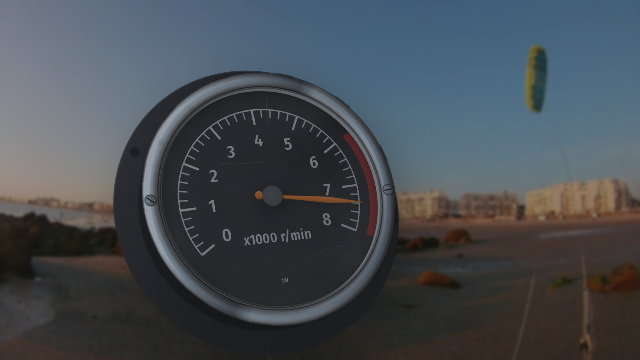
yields 7400 rpm
